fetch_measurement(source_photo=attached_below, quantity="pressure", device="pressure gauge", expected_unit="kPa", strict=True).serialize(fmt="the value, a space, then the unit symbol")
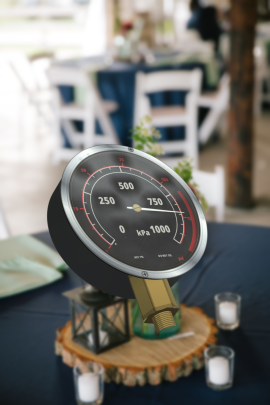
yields 850 kPa
